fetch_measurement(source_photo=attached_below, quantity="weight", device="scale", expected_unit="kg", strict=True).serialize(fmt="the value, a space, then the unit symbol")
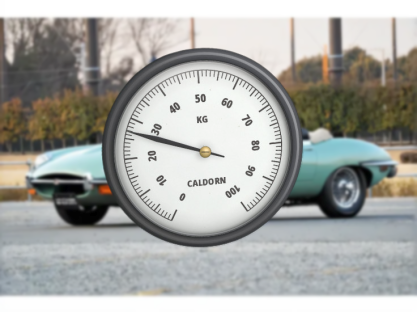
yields 27 kg
